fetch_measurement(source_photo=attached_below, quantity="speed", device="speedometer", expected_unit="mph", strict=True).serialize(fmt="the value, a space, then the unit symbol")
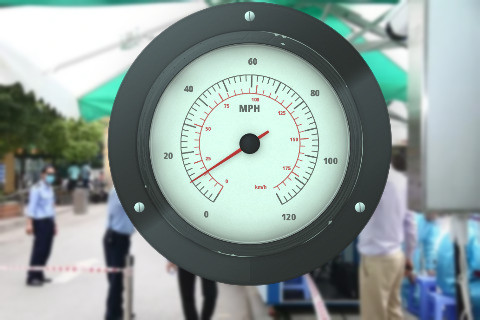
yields 10 mph
